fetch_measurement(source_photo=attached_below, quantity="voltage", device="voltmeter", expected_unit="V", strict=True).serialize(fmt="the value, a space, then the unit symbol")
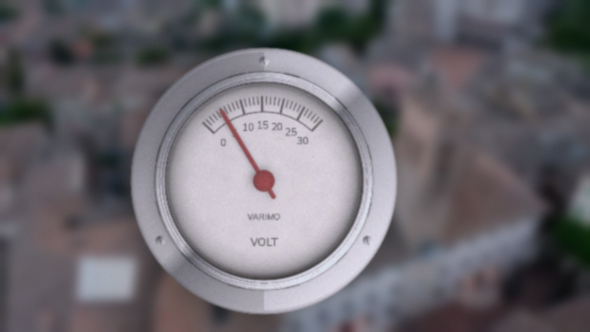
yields 5 V
